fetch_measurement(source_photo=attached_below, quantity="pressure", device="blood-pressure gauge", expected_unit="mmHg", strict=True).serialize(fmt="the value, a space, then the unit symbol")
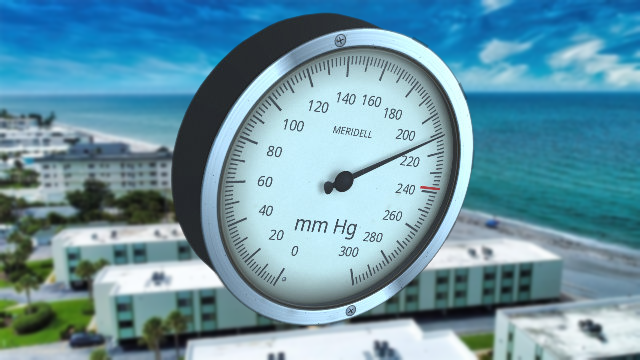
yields 210 mmHg
